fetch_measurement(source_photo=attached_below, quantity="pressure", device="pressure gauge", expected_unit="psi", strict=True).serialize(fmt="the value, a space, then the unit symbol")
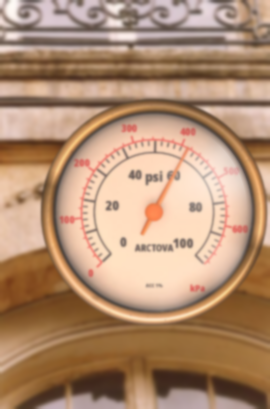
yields 60 psi
